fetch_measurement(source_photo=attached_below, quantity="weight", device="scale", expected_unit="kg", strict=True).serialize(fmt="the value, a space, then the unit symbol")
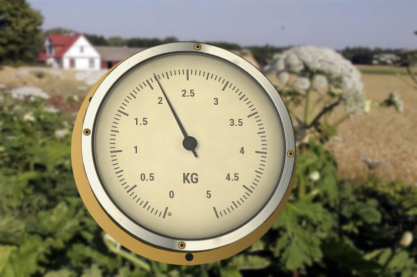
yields 2.1 kg
